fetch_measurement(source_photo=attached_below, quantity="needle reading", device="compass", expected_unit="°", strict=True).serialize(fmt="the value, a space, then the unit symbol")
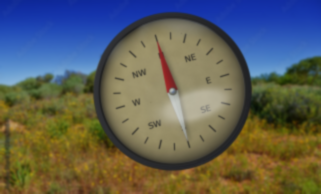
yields 0 °
